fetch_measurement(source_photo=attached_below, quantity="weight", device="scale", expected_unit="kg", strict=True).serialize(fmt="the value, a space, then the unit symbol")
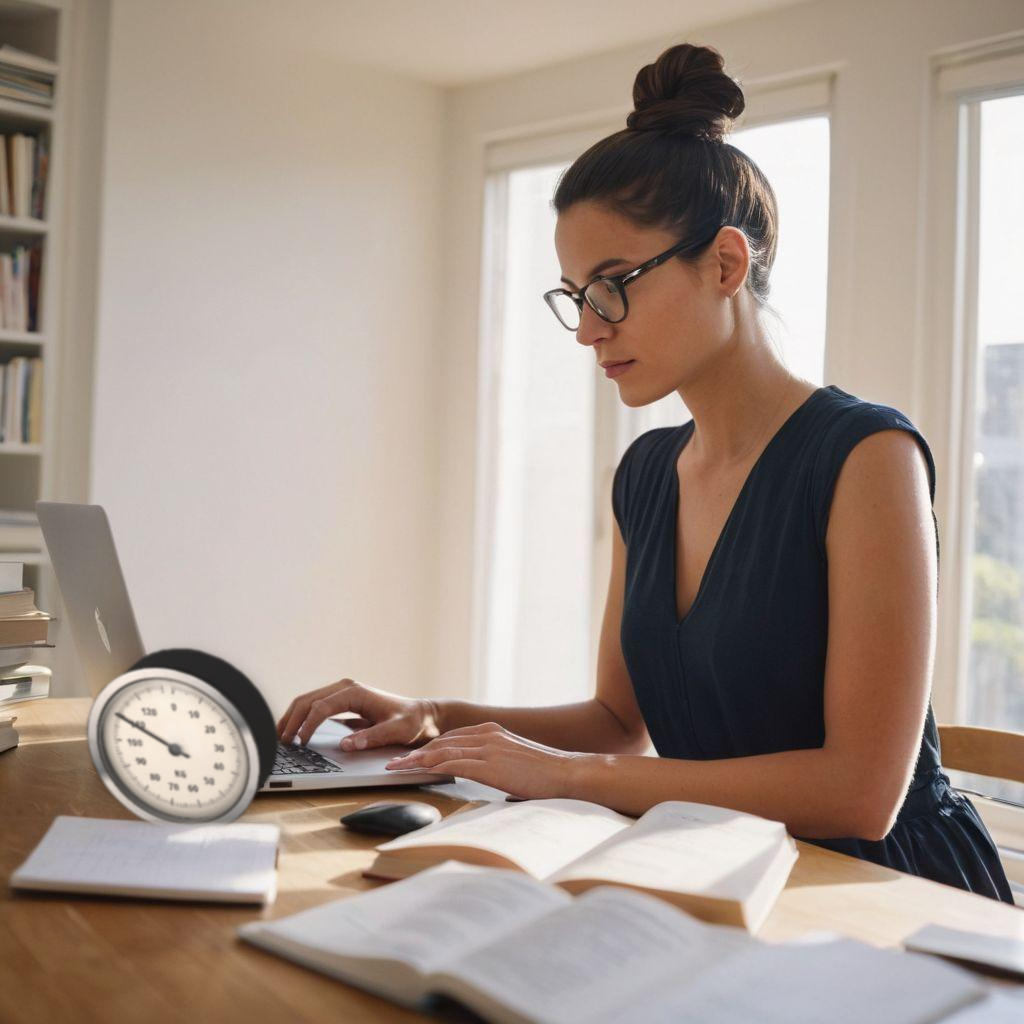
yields 110 kg
